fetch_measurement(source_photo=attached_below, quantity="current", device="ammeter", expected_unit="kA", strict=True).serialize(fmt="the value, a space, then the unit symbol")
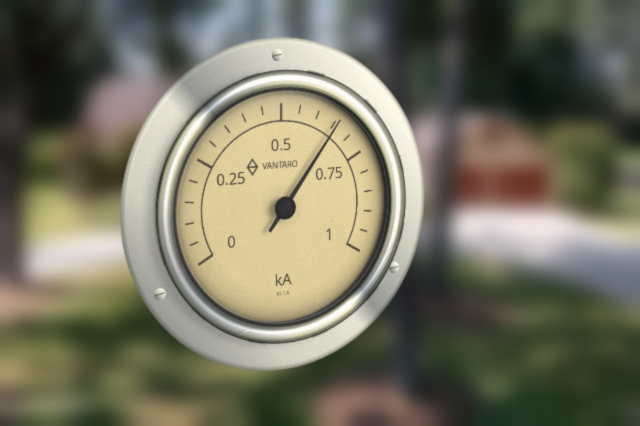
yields 0.65 kA
